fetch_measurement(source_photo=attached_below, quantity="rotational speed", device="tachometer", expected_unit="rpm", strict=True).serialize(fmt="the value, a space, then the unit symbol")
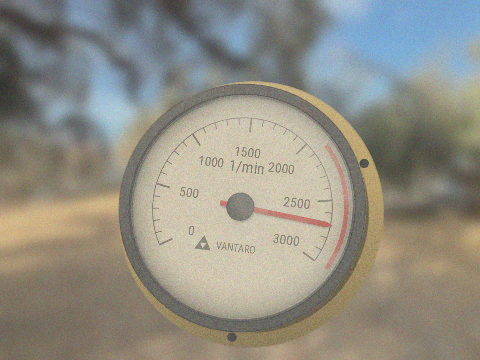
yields 2700 rpm
